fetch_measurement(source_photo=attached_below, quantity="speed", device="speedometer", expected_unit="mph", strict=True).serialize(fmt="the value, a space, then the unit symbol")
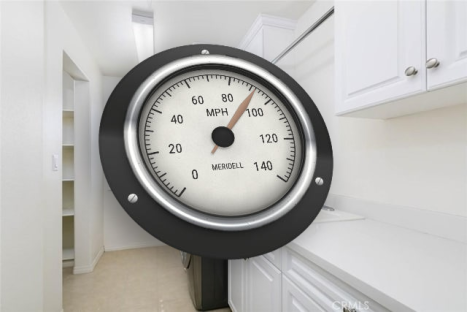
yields 92 mph
